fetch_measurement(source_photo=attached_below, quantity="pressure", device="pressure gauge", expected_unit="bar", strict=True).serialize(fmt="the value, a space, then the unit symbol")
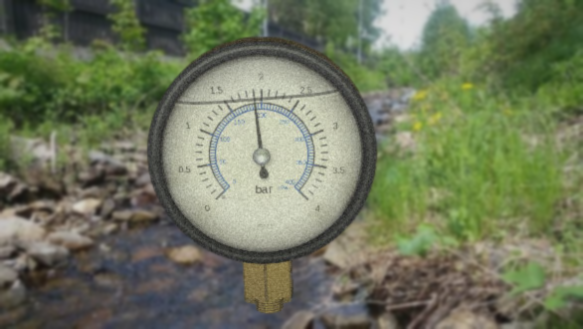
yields 1.9 bar
